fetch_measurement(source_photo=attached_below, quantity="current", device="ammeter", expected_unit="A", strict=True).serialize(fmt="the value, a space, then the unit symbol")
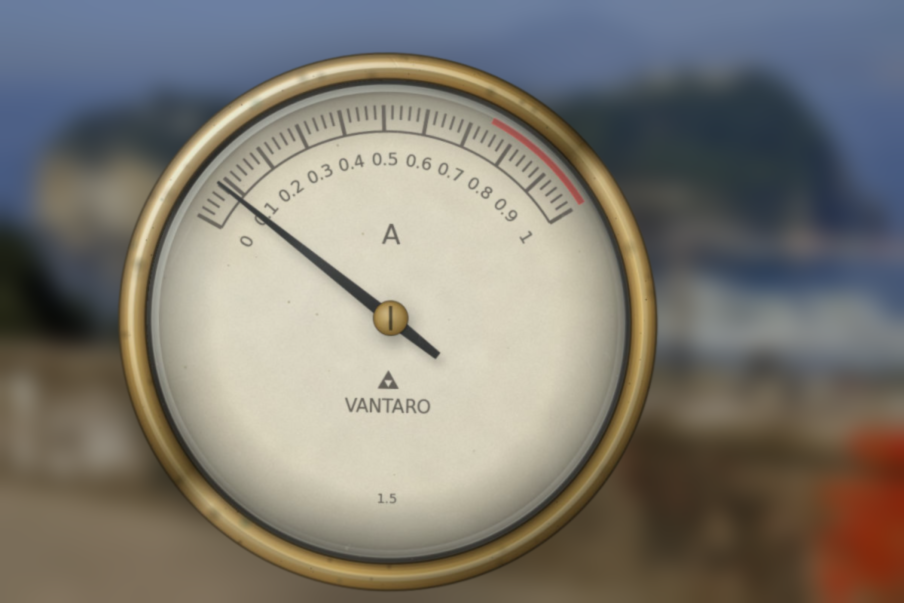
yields 0.08 A
